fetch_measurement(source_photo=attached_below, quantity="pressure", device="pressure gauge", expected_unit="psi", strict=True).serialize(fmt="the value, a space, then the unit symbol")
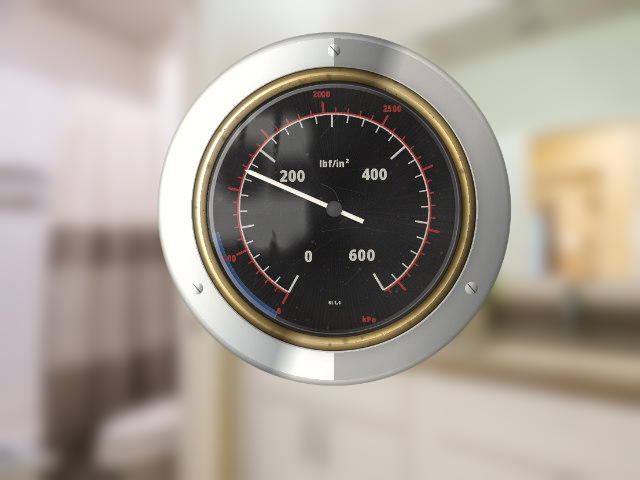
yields 170 psi
